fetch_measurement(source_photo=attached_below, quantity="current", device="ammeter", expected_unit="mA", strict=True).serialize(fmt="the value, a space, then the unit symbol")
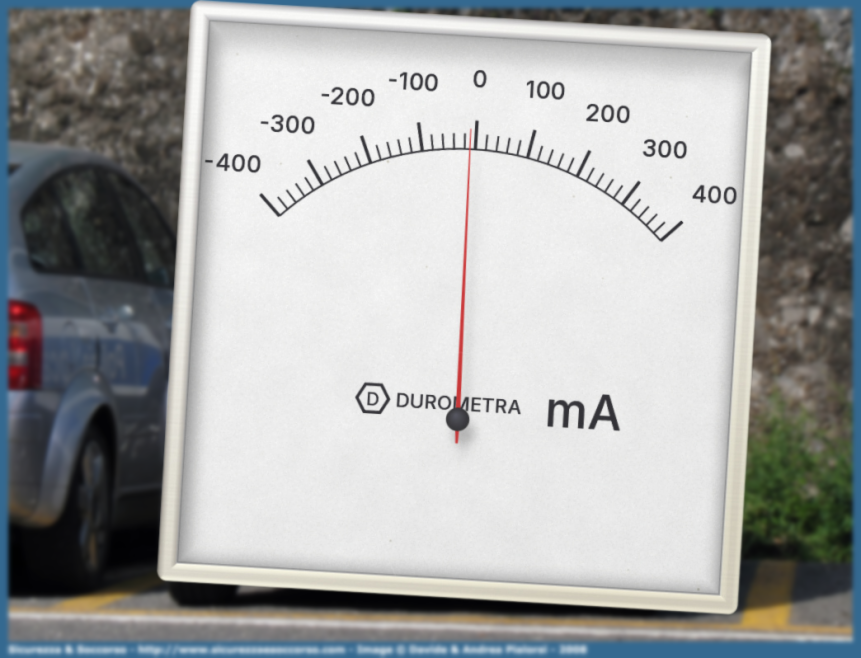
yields -10 mA
